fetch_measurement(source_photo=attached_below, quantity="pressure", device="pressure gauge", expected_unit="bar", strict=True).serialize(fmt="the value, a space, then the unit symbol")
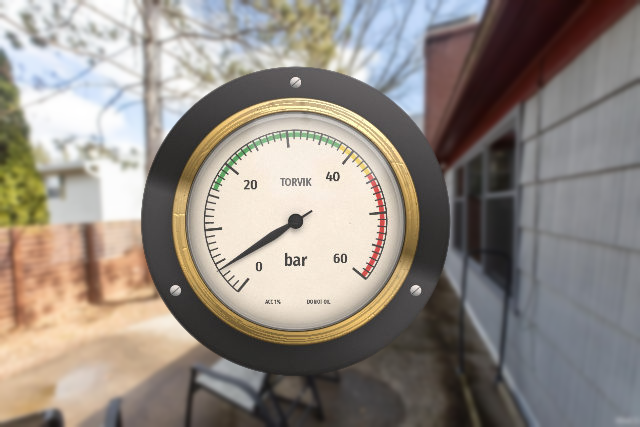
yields 4 bar
